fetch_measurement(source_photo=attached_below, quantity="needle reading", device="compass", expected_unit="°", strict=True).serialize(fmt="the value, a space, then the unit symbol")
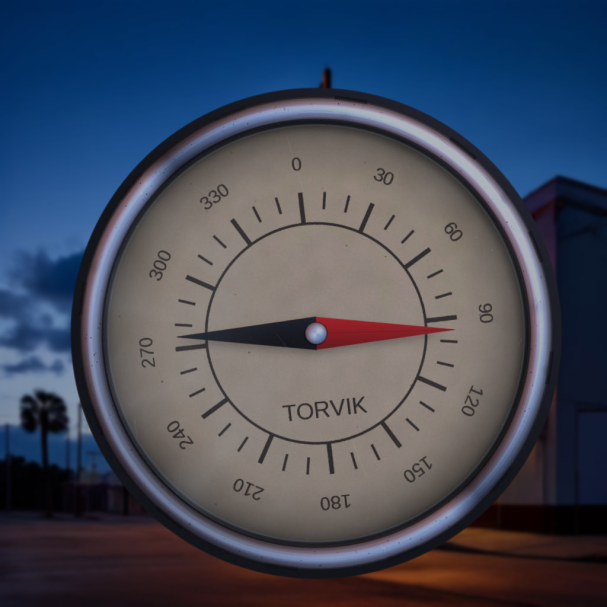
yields 95 °
